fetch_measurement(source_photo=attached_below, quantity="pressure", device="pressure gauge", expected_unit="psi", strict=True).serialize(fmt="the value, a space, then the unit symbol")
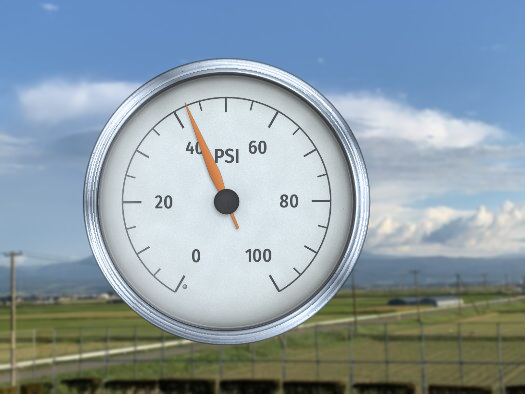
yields 42.5 psi
